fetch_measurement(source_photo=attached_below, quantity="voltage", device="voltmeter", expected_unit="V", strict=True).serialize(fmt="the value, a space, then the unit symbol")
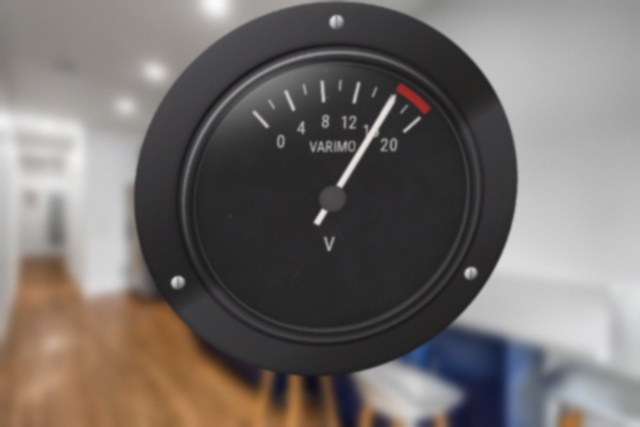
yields 16 V
